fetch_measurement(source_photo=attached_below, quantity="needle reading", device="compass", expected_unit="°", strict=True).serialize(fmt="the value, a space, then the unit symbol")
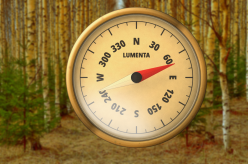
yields 70 °
